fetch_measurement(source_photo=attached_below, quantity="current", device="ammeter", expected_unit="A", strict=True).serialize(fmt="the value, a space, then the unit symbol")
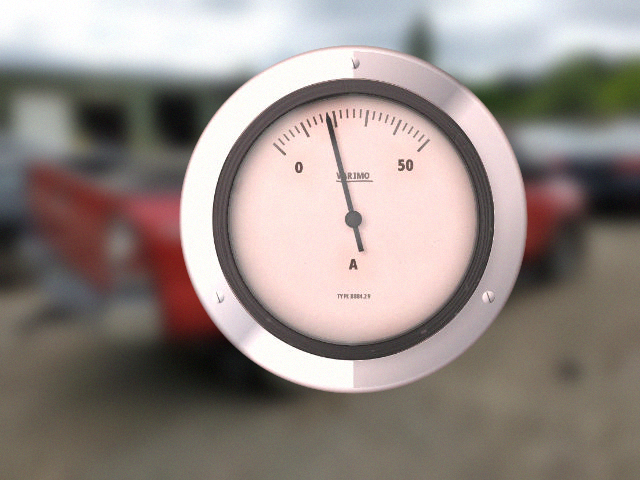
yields 18 A
